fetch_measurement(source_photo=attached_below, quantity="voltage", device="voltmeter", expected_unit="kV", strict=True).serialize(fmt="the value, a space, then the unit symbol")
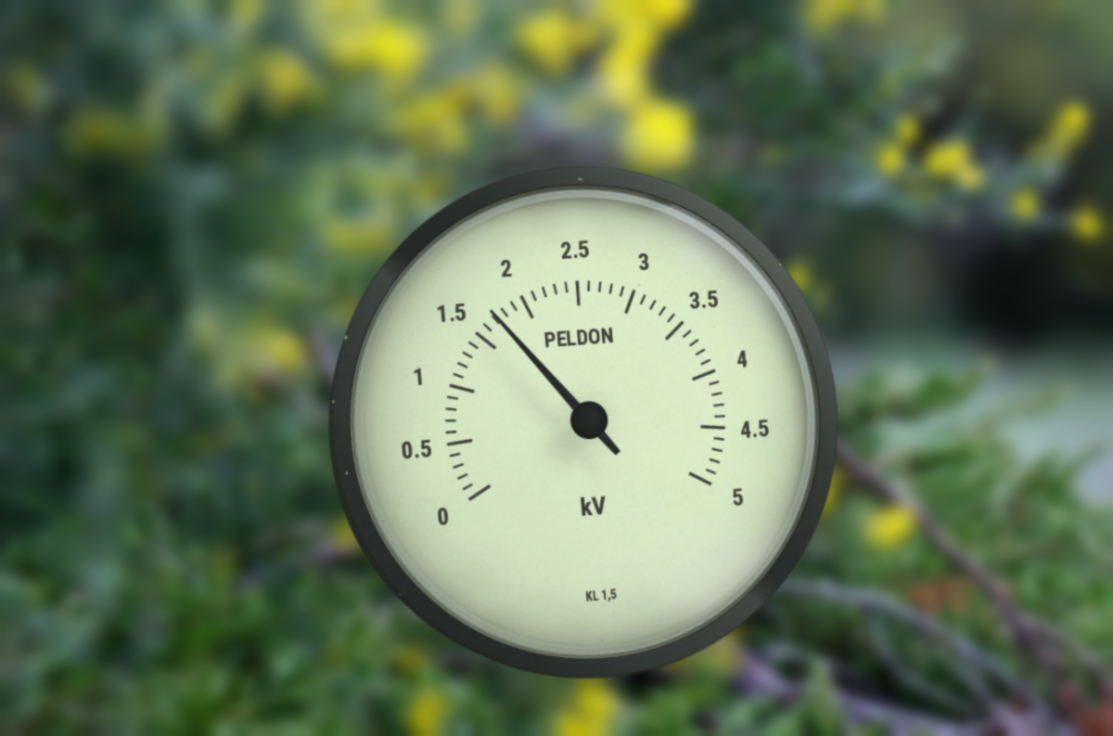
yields 1.7 kV
